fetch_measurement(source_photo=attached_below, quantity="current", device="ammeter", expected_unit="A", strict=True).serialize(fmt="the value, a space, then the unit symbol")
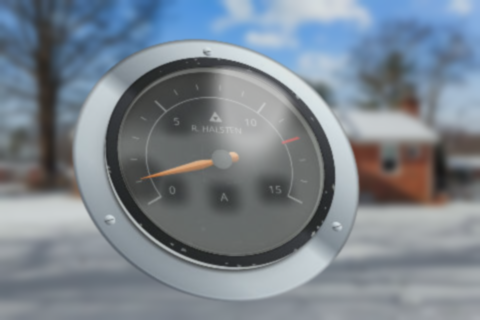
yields 1 A
